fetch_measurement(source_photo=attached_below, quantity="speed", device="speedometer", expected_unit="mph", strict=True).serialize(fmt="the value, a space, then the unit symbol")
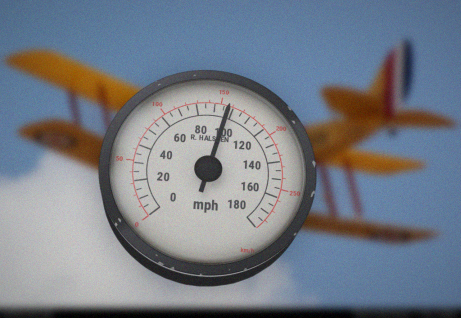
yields 97.5 mph
